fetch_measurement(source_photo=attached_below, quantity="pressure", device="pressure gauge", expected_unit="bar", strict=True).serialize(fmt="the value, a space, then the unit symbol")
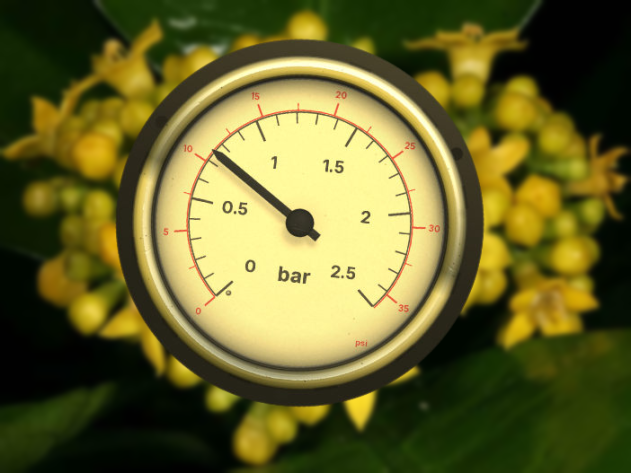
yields 0.75 bar
